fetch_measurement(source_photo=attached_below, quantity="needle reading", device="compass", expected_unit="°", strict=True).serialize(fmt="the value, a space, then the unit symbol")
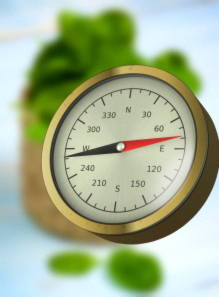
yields 80 °
